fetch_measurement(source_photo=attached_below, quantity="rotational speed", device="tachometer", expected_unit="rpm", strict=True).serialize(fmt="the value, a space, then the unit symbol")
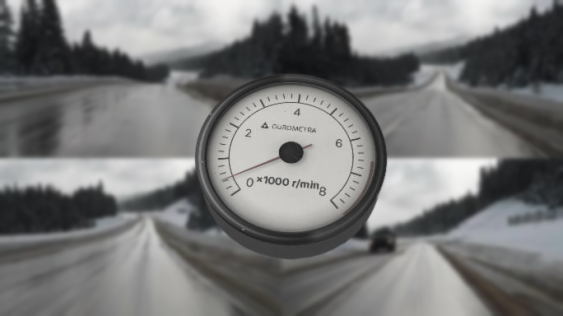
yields 400 rpm
